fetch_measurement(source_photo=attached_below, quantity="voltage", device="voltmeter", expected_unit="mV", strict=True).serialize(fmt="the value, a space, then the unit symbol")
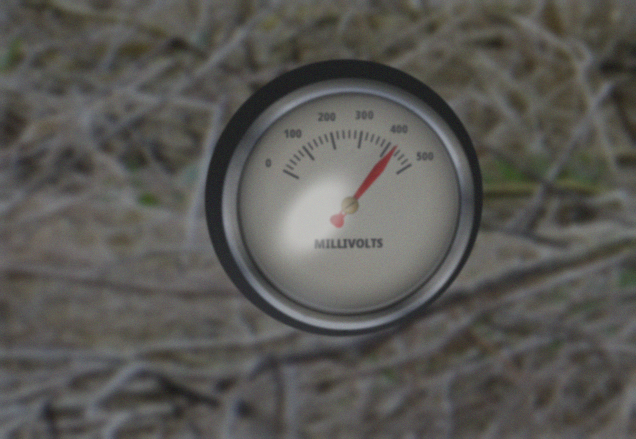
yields 420 mV
